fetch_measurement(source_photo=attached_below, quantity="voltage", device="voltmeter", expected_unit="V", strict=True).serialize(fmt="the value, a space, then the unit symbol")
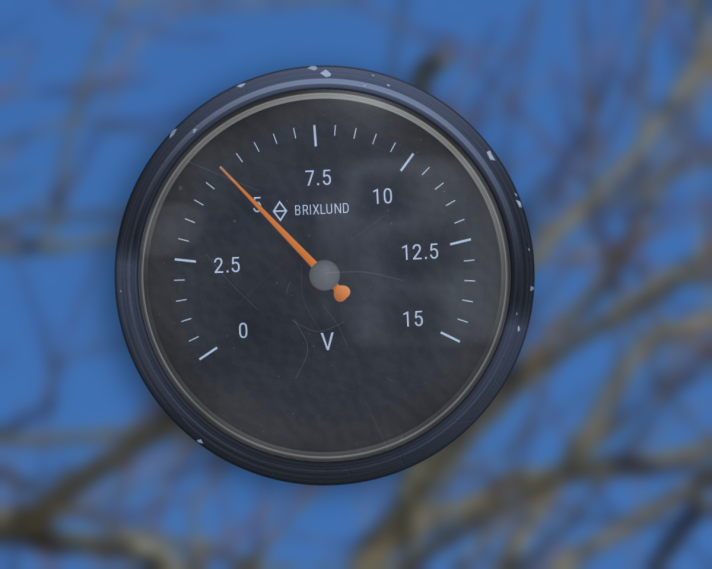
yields 5 V
